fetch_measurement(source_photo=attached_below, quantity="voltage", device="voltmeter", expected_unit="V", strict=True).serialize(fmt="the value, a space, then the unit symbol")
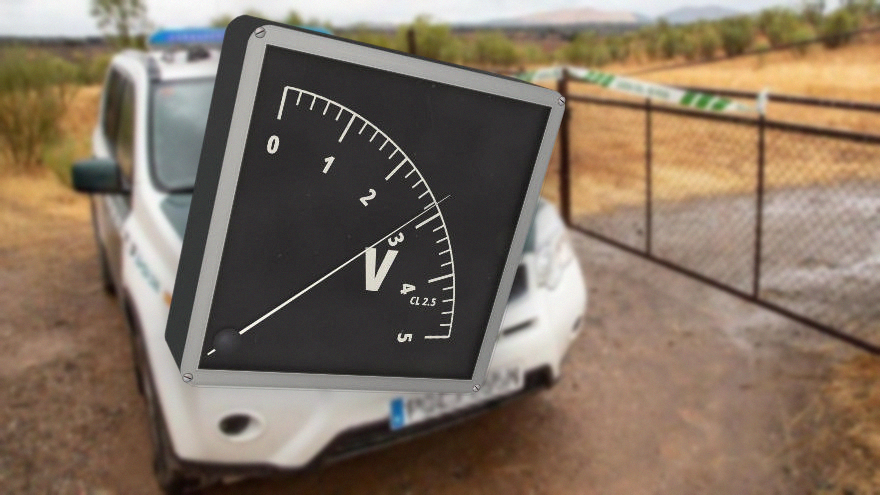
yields 2.8 V
